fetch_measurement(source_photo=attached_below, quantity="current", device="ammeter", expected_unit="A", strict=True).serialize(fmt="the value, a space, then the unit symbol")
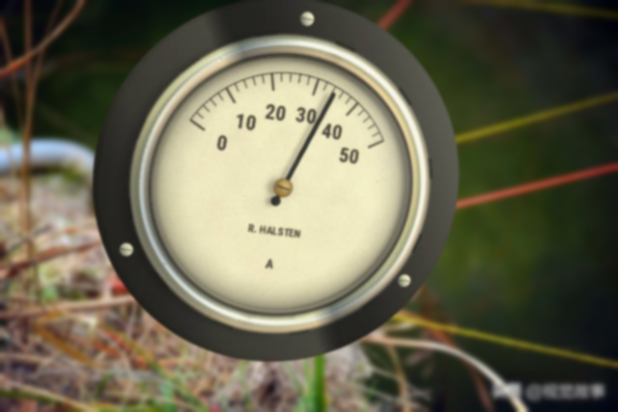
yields 34 A
